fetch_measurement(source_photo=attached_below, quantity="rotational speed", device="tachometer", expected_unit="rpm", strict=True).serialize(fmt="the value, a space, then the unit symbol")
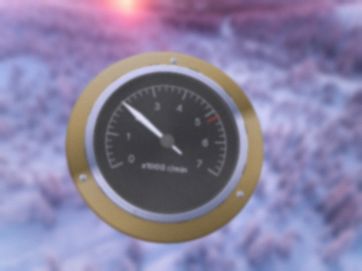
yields 2000 rpm
